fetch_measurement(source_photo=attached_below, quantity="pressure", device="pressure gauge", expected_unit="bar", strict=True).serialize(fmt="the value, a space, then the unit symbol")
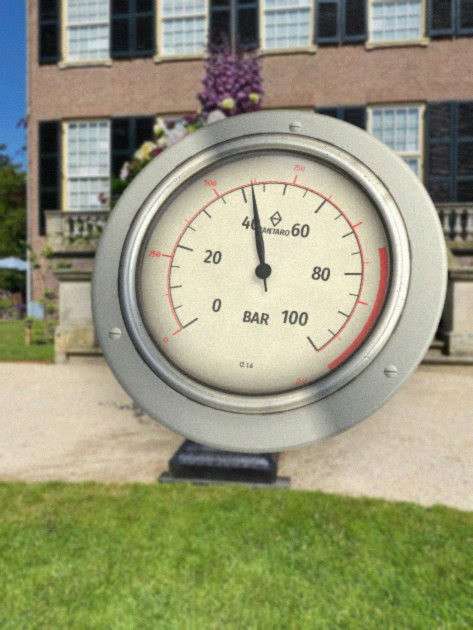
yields 42.5 bar
